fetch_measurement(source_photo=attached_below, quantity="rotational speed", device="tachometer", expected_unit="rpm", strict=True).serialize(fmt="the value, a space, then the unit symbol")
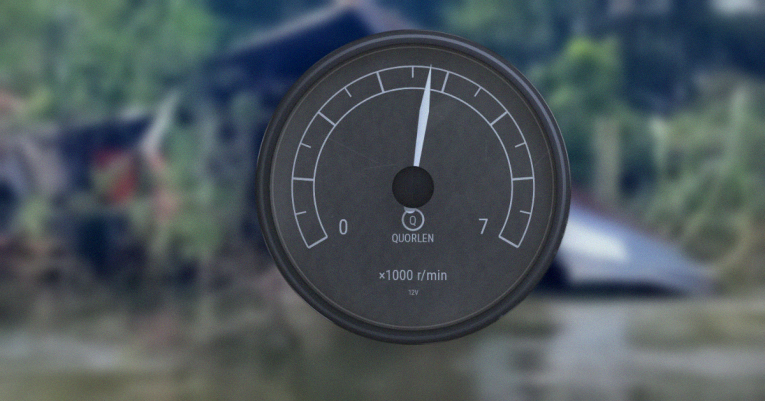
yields 3750 rpm
